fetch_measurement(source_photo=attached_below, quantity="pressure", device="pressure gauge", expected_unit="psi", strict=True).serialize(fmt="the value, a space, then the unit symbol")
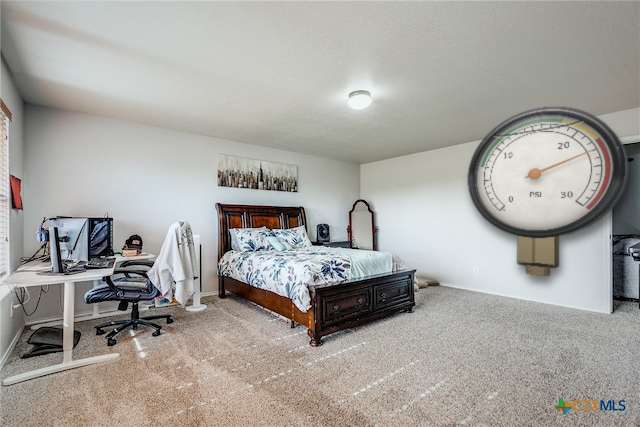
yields 23 psi
